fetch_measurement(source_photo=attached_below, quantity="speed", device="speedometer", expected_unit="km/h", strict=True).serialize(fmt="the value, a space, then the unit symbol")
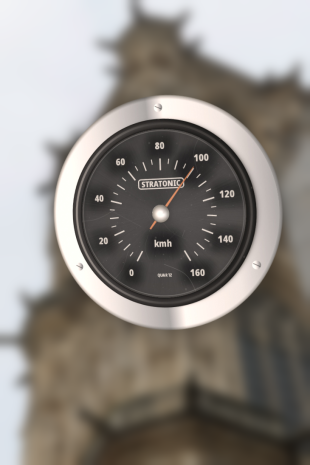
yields 100 km/h
